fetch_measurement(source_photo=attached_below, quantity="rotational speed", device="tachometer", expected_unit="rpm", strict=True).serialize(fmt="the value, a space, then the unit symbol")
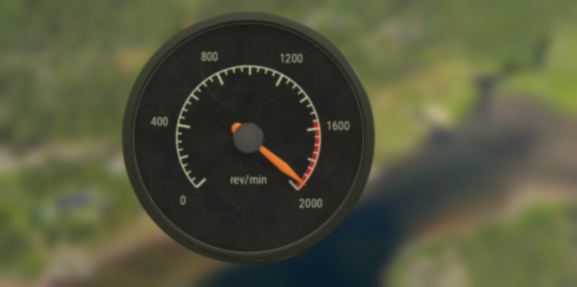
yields 1950 rpm
